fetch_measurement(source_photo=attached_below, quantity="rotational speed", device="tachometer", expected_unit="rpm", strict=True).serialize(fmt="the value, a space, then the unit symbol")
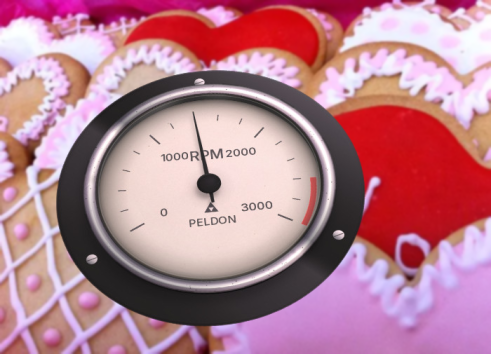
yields 1400 rpm
